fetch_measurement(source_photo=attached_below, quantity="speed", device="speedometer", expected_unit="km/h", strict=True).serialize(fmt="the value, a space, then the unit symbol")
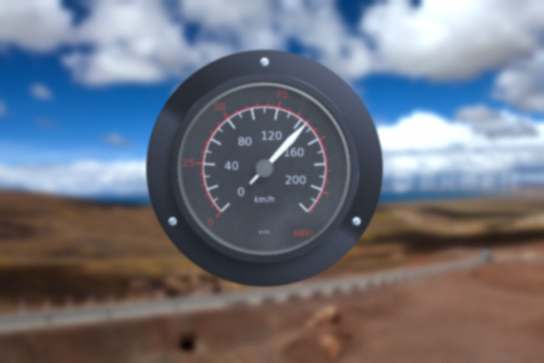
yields 145 km/h
